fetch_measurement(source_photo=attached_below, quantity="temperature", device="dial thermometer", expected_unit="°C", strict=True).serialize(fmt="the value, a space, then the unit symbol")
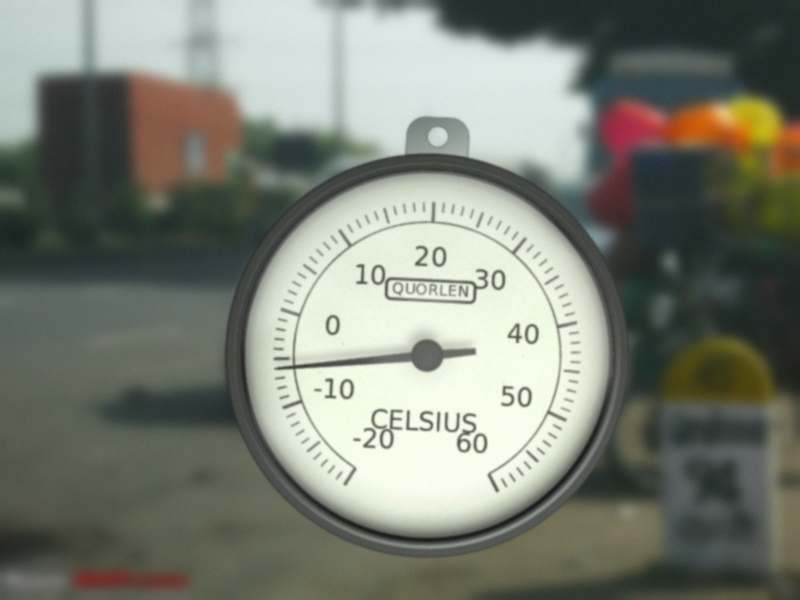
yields -6 °C
